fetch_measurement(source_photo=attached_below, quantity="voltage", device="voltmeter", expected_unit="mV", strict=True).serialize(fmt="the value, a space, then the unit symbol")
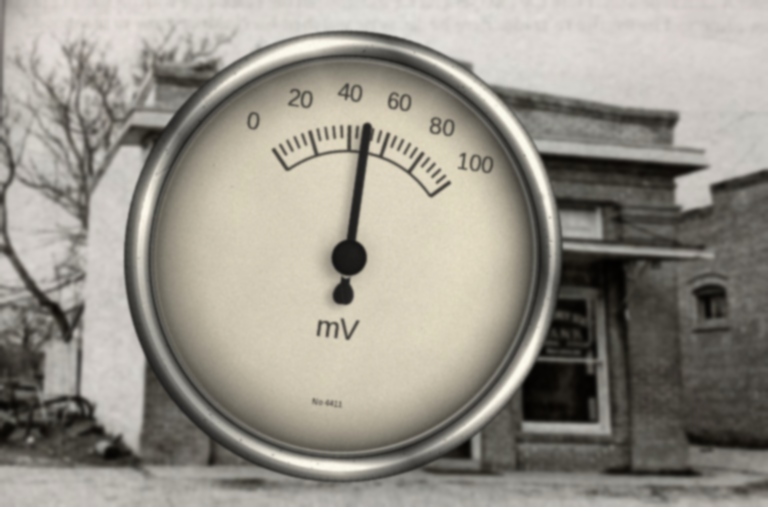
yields 48 mV
